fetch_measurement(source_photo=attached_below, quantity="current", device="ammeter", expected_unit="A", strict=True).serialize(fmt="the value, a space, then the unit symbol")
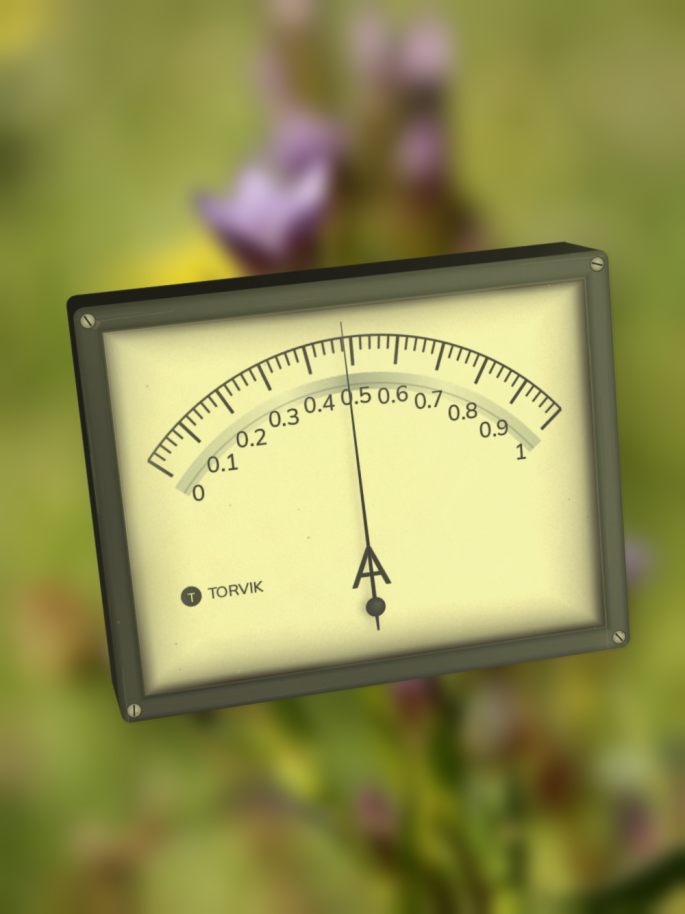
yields 0.48 A
